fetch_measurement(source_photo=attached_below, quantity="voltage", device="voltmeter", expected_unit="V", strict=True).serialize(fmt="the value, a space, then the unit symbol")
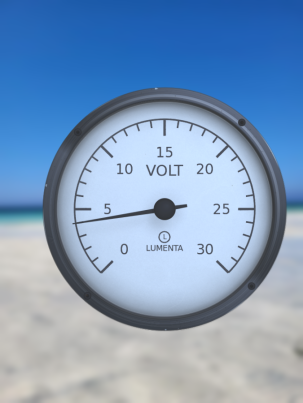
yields 4 V
